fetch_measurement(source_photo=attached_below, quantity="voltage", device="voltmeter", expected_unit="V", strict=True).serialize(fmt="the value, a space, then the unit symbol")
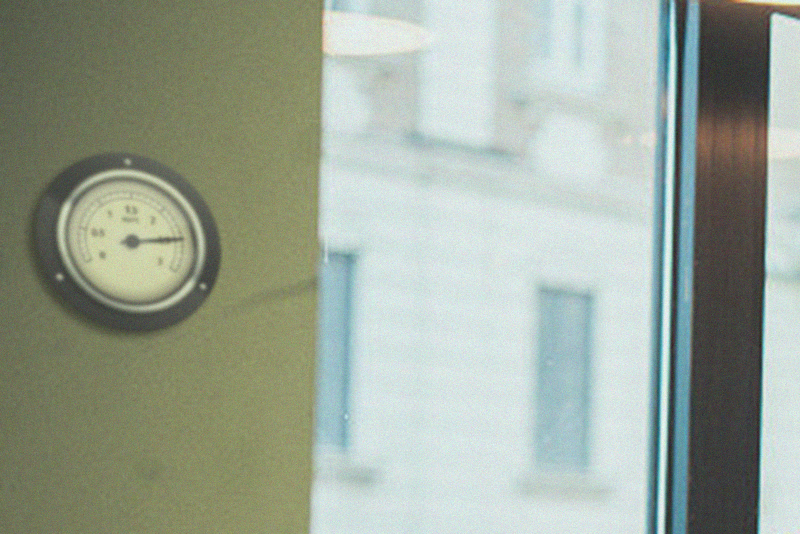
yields 2.5 V
